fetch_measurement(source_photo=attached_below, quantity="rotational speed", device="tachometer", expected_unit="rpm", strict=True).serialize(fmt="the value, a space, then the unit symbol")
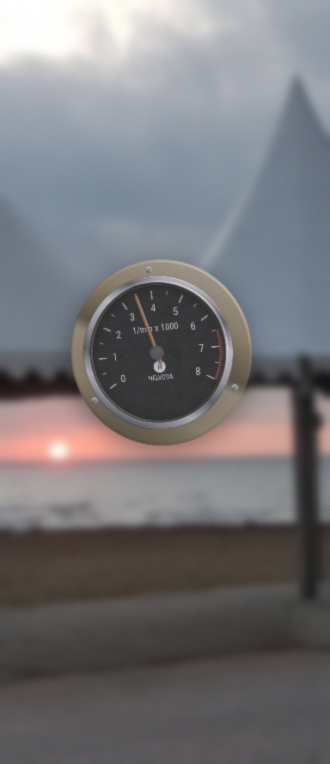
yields 3500 rpm
